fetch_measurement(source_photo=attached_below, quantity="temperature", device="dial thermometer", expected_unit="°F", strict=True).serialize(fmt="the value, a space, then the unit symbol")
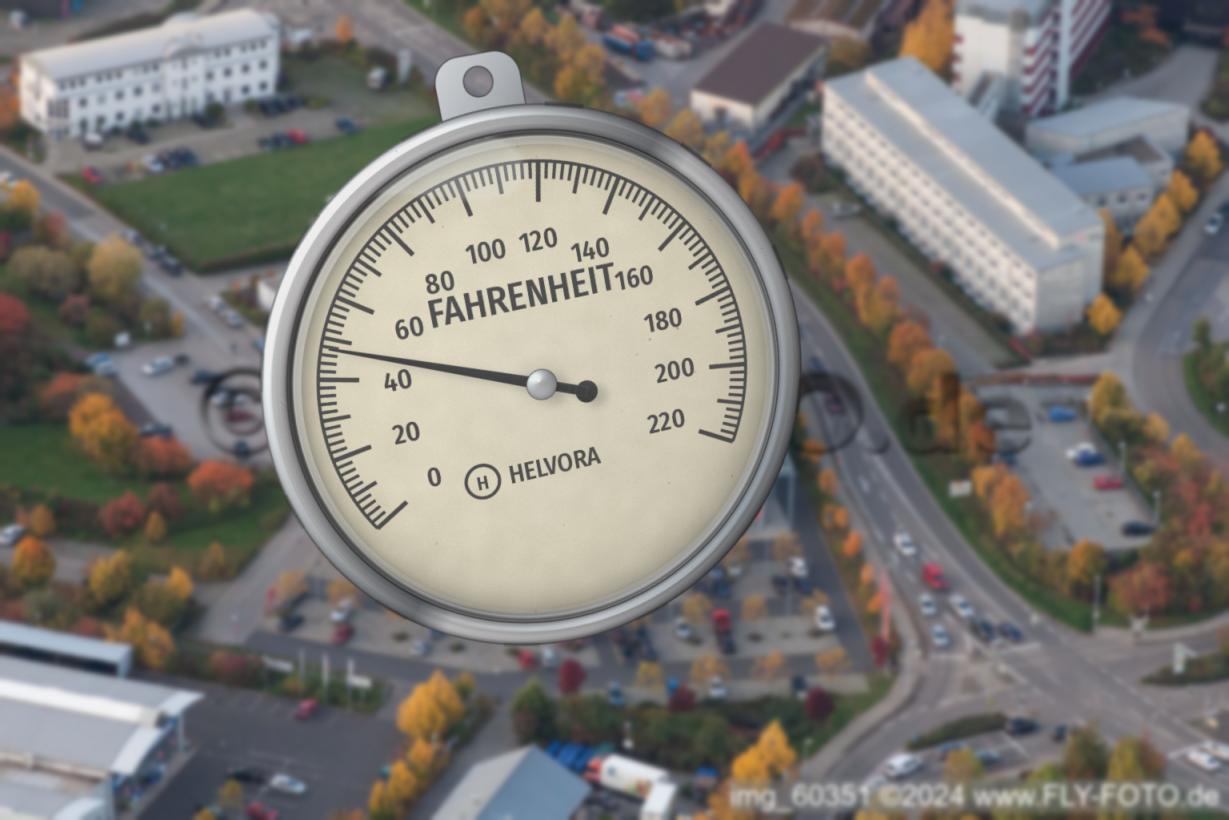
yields 48 °F
